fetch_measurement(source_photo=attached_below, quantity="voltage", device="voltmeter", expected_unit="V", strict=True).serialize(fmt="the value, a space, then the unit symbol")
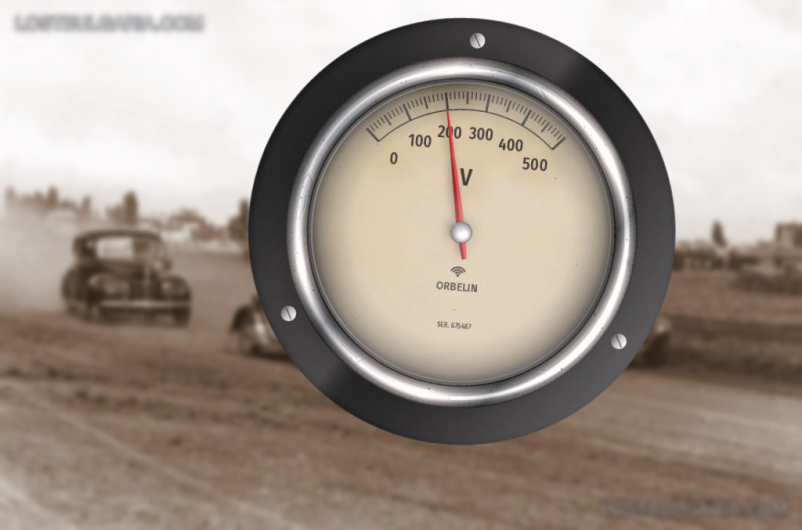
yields 200 V
